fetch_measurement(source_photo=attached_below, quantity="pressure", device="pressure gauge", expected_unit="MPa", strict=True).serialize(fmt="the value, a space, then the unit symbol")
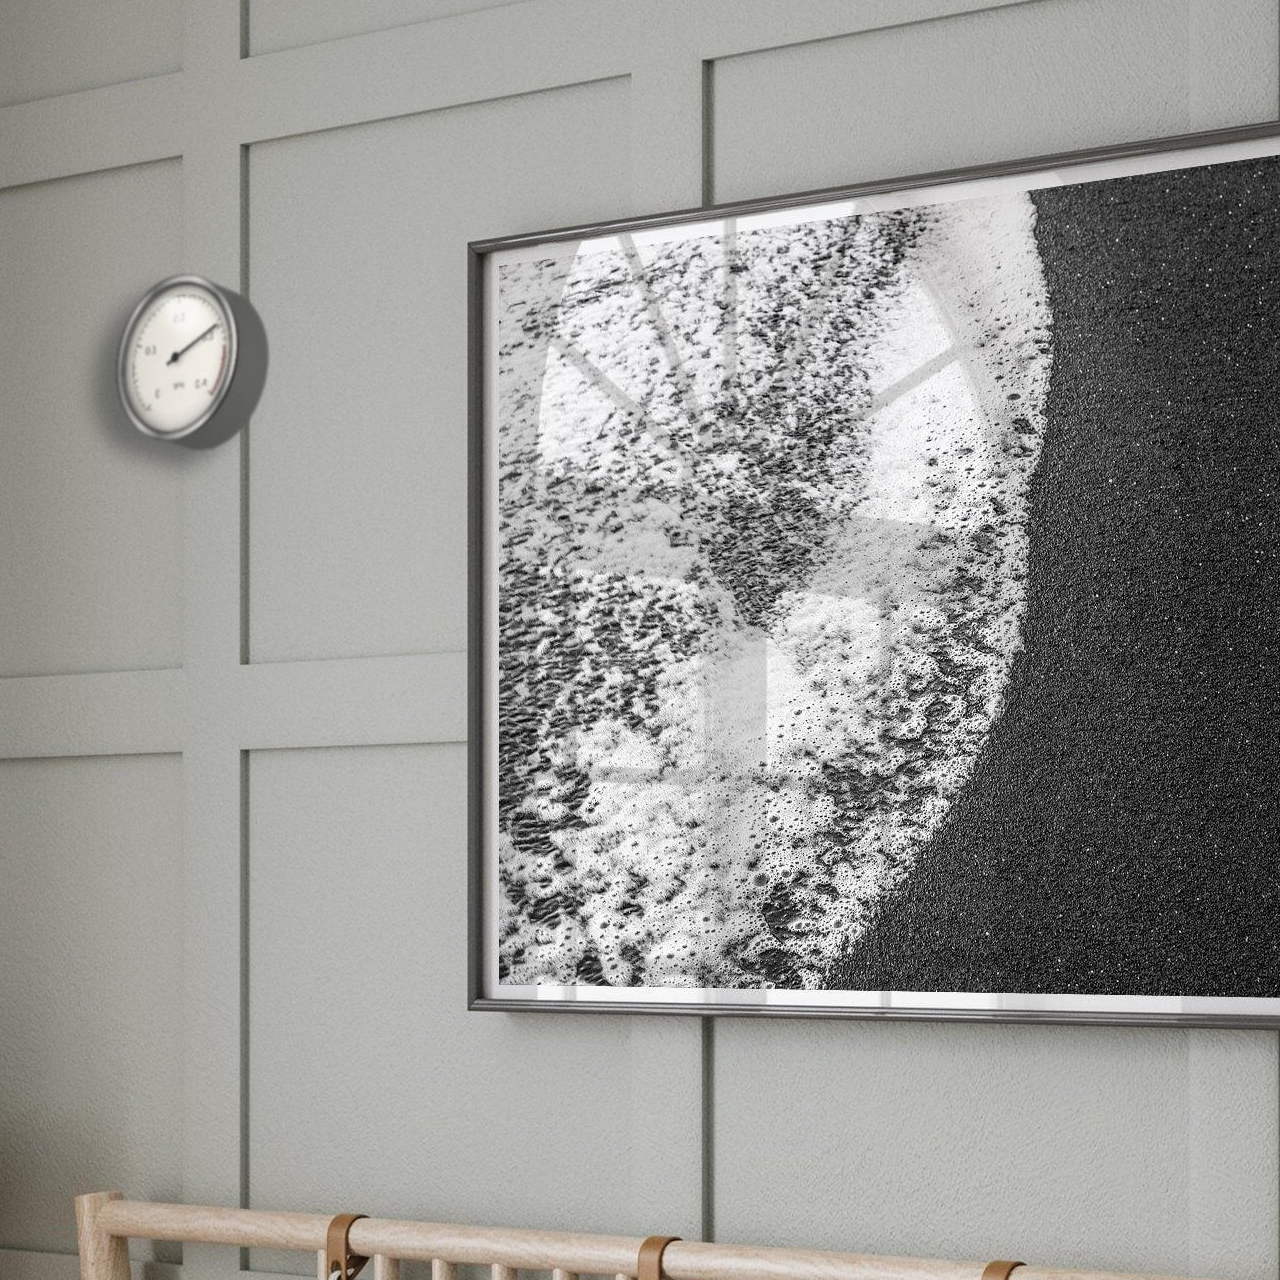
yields 0.3 MPa
